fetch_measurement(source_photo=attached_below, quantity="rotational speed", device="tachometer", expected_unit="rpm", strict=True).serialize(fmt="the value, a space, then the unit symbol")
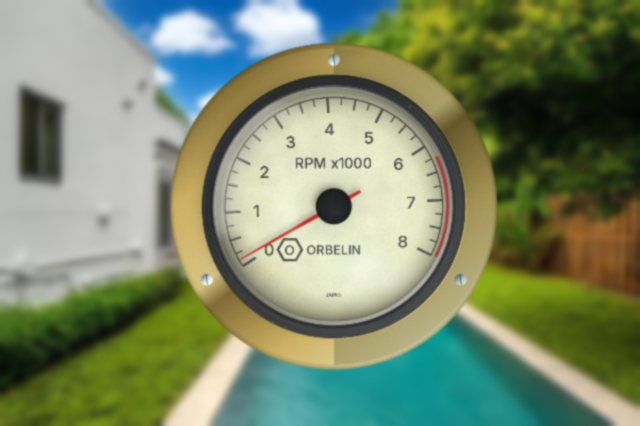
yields 125 rpm
